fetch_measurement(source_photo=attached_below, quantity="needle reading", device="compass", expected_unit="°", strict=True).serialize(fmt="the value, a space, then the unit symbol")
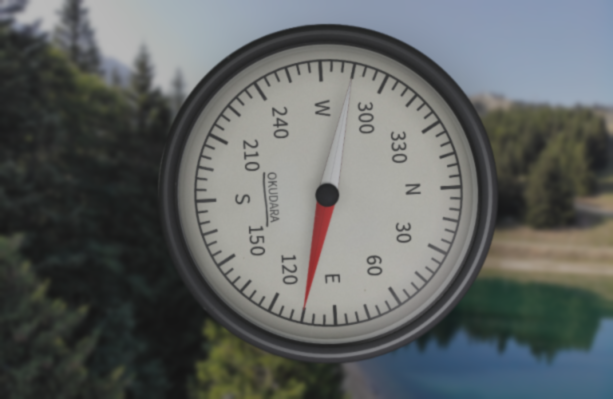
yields 105 °
